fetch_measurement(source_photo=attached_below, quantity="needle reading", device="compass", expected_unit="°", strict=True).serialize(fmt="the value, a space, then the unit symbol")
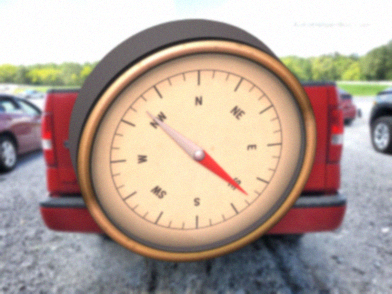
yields 135 °
